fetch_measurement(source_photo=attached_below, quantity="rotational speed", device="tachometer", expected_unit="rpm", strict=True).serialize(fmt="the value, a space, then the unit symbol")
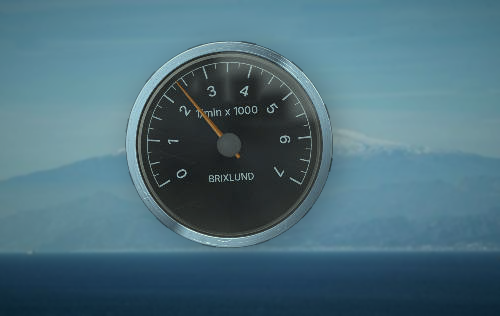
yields 2375 rpm
